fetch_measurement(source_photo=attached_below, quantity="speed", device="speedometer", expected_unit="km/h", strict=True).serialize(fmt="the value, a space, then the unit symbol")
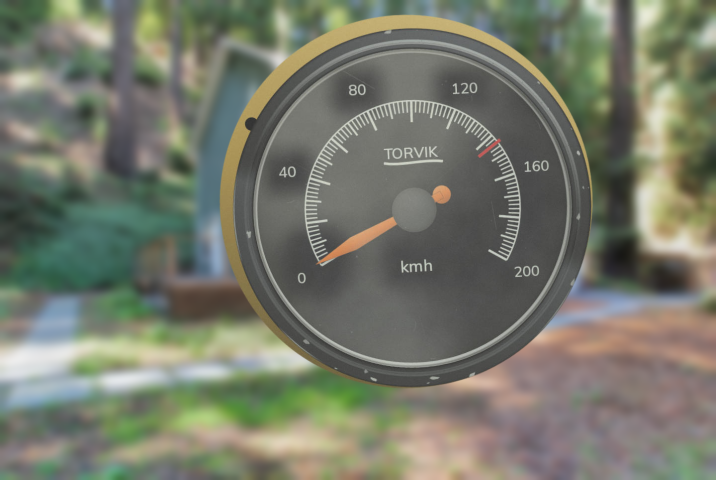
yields 2 km/h
